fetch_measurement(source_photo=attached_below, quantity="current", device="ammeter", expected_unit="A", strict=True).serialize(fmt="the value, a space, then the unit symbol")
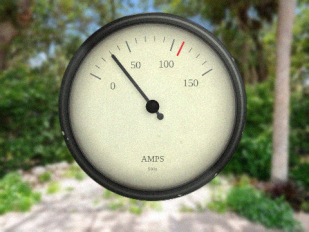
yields 30 A
